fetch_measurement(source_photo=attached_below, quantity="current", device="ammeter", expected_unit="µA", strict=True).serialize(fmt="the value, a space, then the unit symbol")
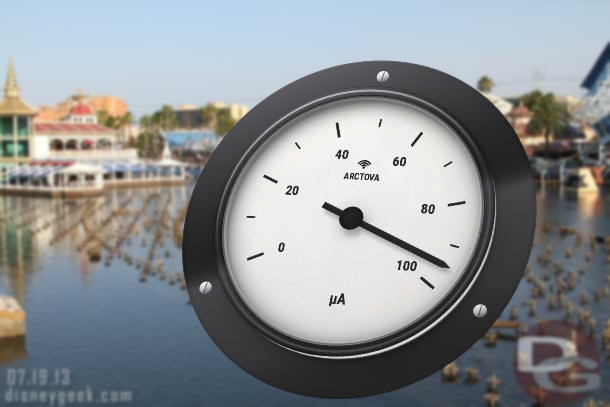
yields 95 µA
